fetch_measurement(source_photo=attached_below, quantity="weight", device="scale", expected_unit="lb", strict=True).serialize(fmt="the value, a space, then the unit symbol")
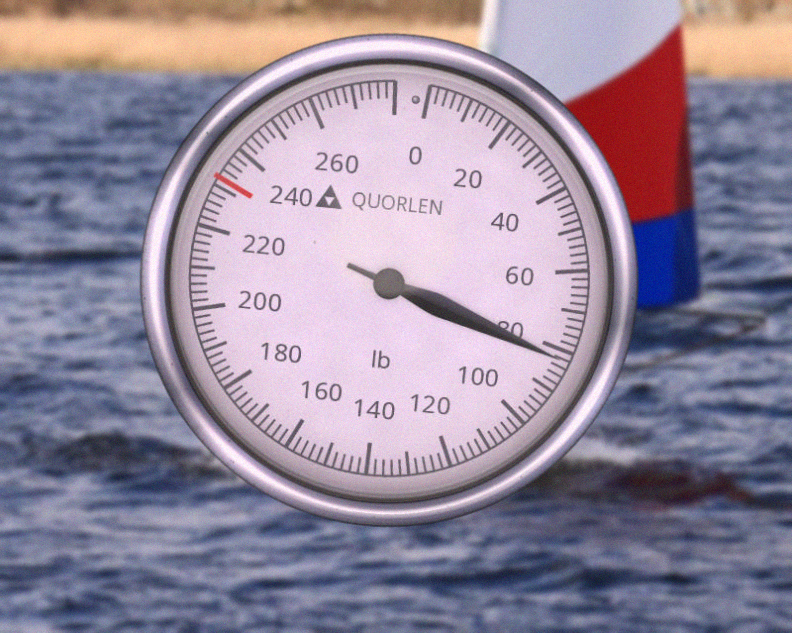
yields 82 lb
